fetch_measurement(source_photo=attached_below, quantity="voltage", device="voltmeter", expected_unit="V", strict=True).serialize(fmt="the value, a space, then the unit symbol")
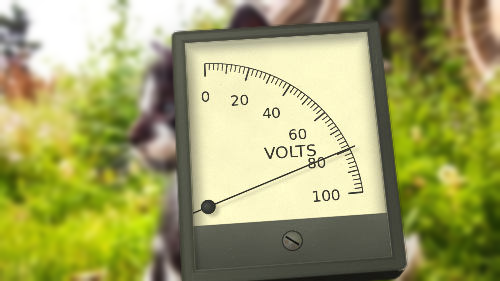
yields 80 V
